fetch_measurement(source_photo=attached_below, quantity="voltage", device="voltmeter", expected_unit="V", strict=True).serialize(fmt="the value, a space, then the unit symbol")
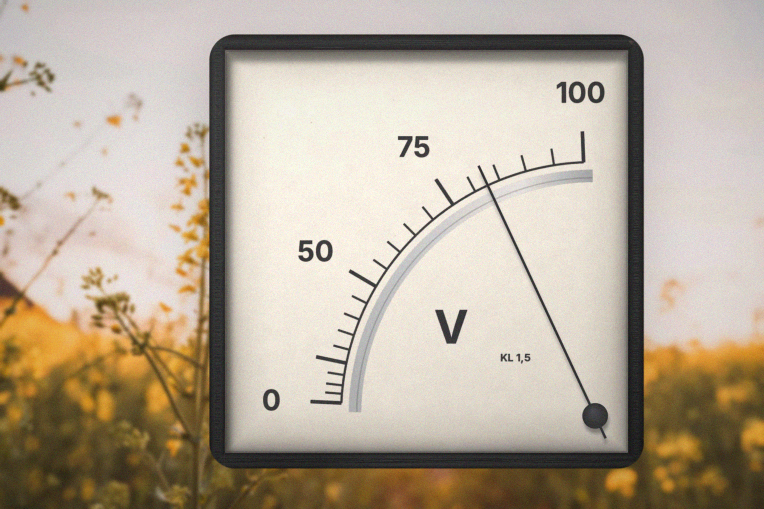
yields 82.5 V
